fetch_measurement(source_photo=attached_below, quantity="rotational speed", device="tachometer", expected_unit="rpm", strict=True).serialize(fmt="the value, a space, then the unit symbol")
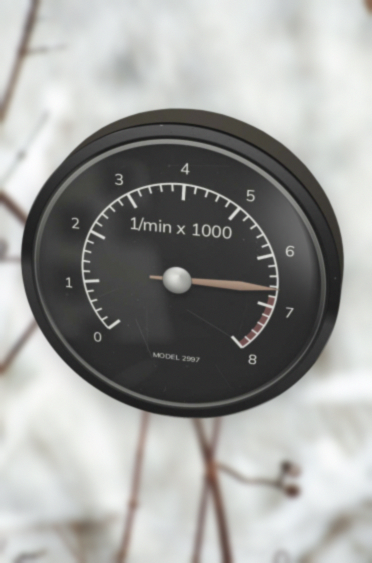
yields 6600 rpm
